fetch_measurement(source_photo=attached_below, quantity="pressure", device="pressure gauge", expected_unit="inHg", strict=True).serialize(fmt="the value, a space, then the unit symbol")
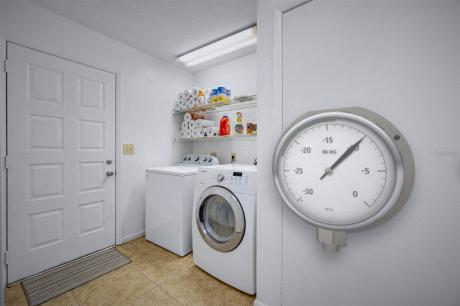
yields -10 inHg
